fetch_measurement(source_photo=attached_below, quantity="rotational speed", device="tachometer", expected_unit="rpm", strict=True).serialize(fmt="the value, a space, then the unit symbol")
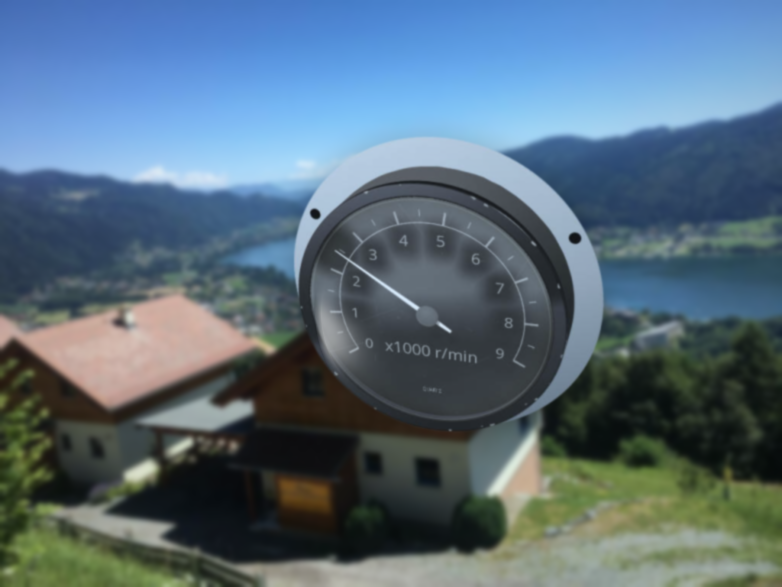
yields 2500 rpm
